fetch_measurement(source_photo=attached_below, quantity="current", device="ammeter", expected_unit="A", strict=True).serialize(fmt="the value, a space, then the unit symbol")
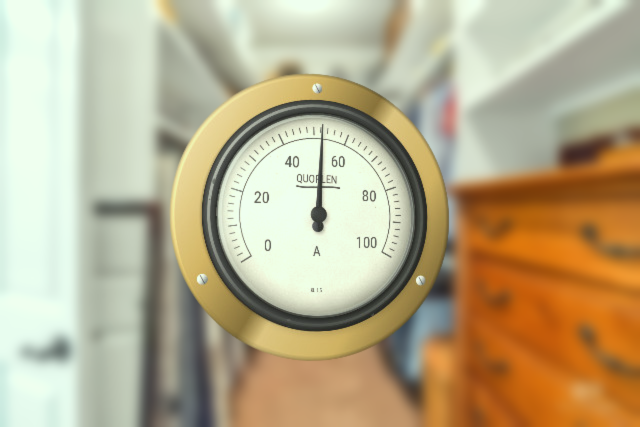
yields 52 A
